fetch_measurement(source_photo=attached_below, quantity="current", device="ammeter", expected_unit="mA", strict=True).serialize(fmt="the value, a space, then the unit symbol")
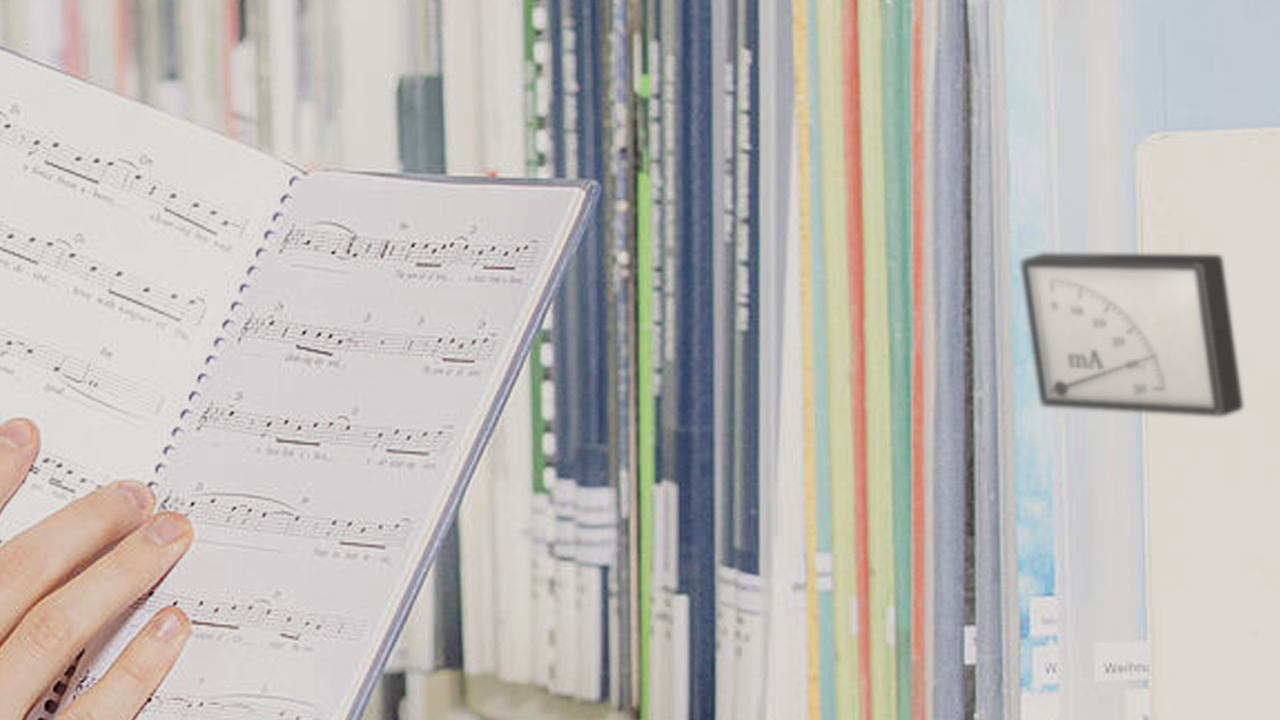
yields 40 mA
